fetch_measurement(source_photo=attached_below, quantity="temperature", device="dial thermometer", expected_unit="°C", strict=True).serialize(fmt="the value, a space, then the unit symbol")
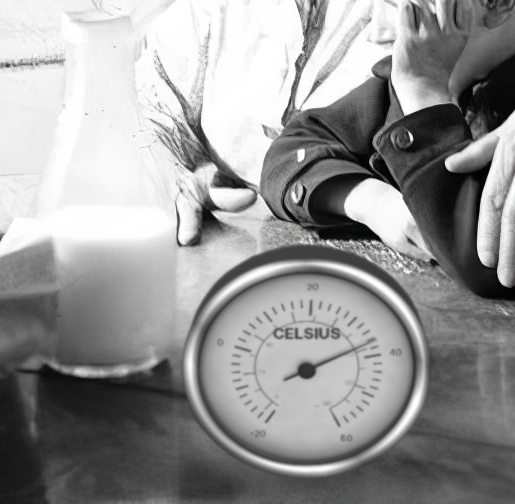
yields 36 °C
